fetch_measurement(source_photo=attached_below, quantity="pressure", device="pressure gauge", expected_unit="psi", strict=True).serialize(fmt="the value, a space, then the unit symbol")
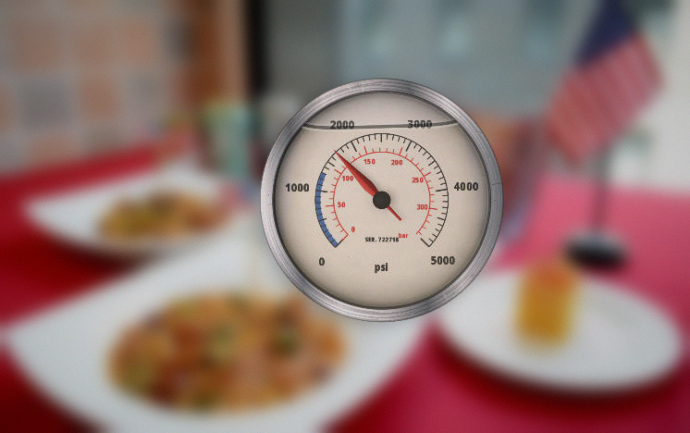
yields 1700 psi
